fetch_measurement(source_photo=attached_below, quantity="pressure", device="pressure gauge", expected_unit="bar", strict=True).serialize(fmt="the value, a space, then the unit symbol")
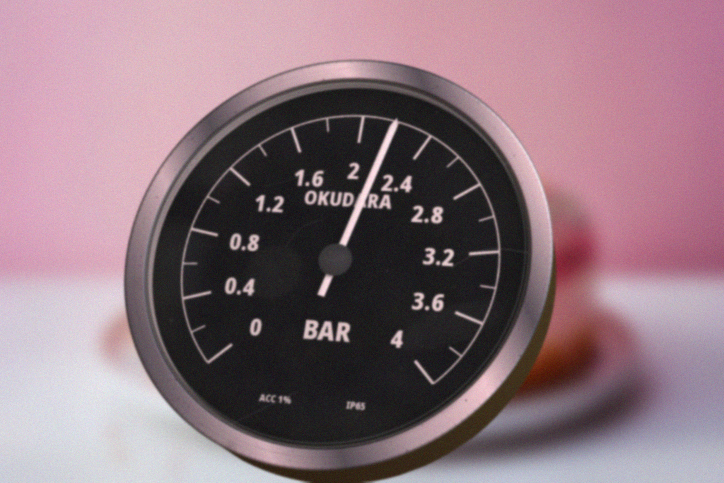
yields 2.2 bar
